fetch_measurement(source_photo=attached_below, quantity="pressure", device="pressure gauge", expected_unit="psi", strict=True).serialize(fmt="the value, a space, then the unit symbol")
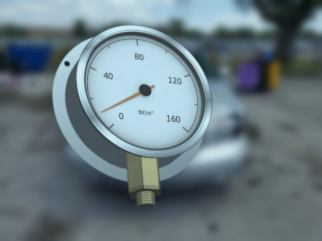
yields 10 psi
